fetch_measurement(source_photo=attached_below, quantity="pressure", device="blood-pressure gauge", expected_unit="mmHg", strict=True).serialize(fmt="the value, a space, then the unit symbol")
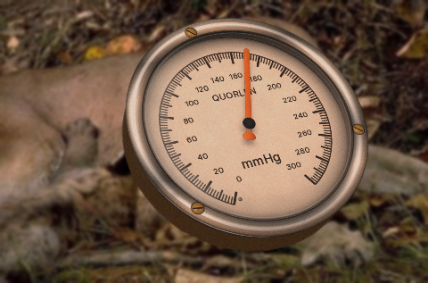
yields 170 mmHg
